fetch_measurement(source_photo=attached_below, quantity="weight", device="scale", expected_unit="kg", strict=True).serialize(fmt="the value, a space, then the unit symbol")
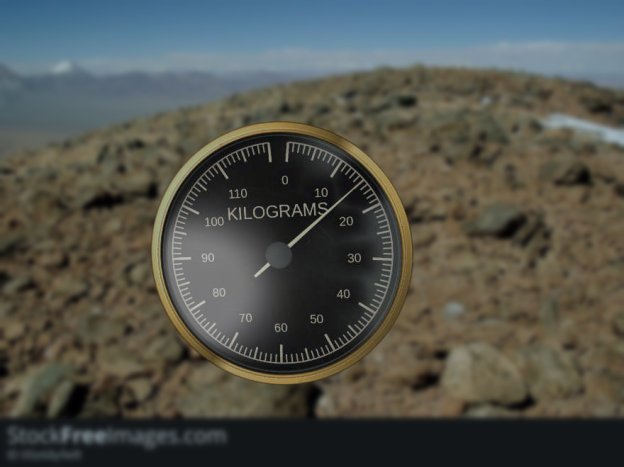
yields 15 kg
